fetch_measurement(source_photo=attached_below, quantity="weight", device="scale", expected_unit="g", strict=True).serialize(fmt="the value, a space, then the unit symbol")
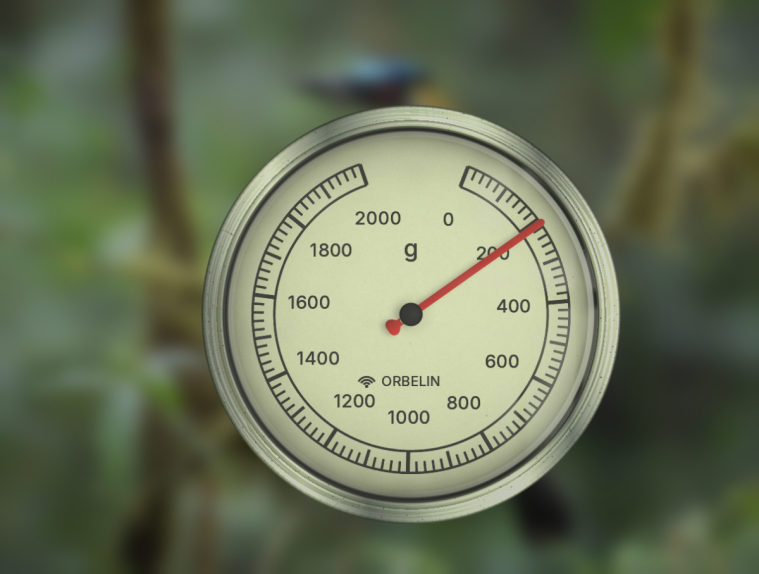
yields 210 g
